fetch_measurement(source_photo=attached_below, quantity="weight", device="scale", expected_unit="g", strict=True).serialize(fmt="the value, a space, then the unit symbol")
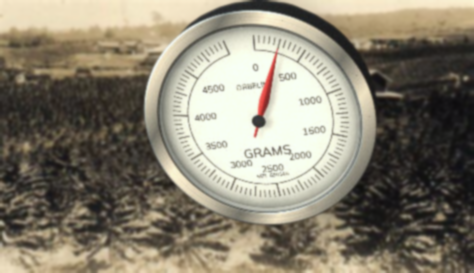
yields 250 g
